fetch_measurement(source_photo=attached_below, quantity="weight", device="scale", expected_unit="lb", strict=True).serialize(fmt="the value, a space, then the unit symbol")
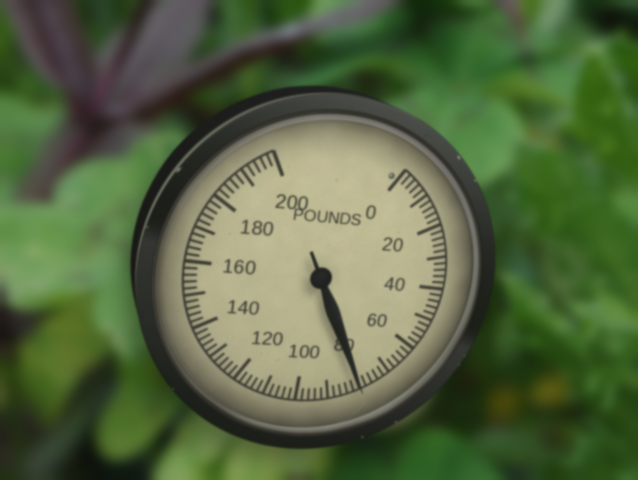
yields 80 lb
